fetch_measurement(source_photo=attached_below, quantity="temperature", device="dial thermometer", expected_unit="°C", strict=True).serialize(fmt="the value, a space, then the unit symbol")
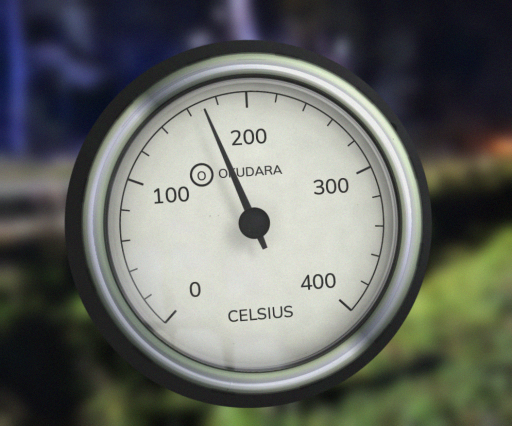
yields 170 °C
